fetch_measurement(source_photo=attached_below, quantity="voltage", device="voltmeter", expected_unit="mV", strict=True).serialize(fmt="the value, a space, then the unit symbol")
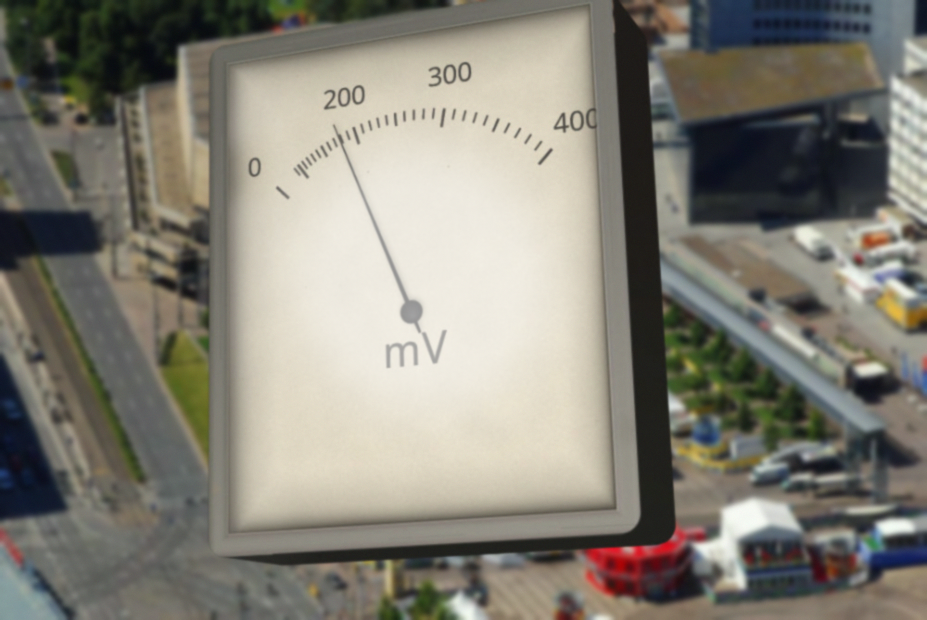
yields 180 mV
